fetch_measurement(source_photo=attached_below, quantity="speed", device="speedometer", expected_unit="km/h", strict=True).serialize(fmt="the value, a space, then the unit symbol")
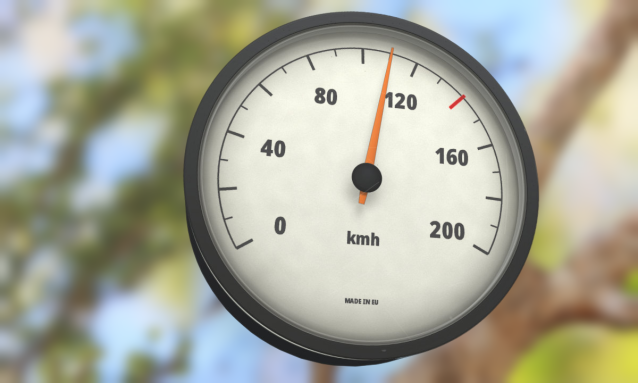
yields 110 km/h
